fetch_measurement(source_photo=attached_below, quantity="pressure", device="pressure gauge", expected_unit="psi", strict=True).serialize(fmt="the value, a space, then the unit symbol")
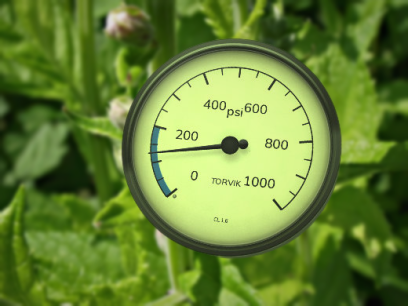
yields 125 psi
